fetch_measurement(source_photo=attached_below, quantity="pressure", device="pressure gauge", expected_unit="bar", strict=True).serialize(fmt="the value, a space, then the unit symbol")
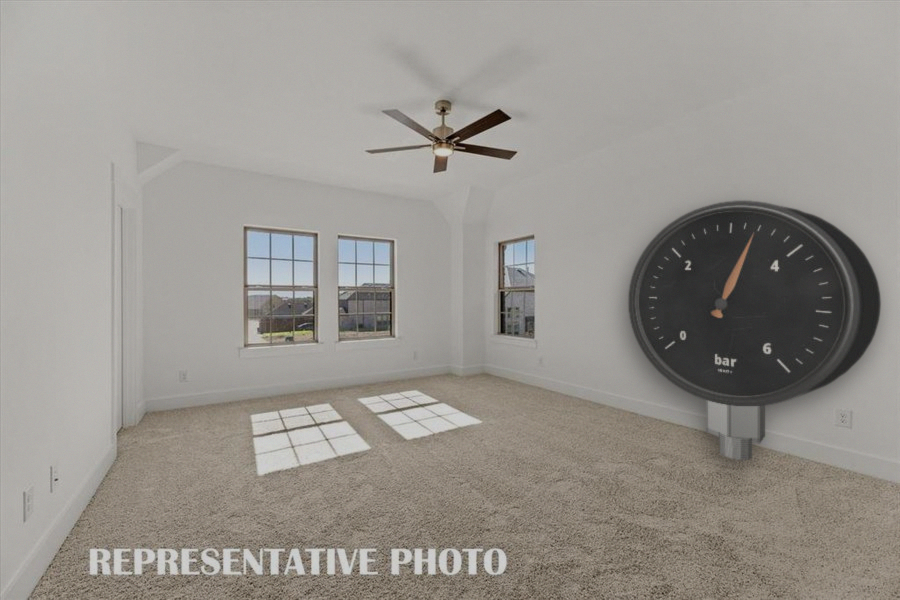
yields 3.4 bar
